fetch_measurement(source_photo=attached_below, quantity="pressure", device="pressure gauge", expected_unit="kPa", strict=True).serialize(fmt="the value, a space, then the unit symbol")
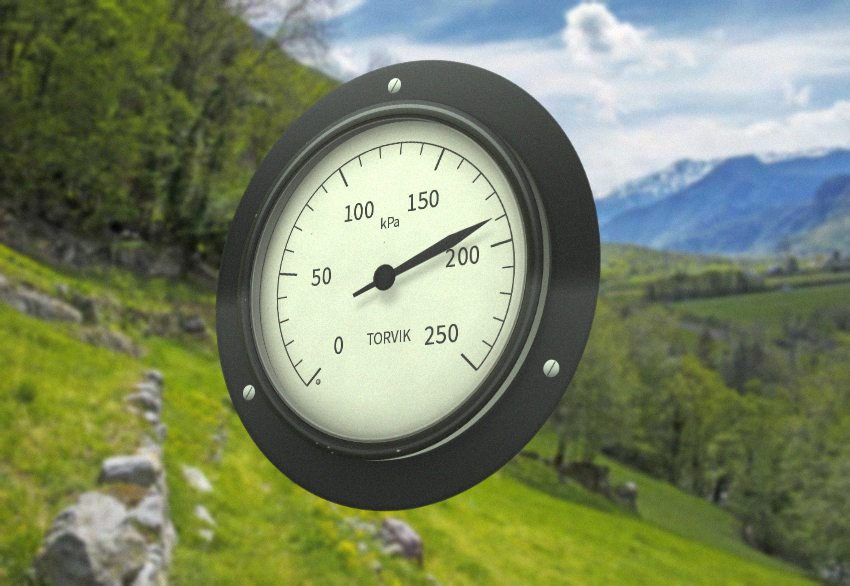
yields 190 kPa
